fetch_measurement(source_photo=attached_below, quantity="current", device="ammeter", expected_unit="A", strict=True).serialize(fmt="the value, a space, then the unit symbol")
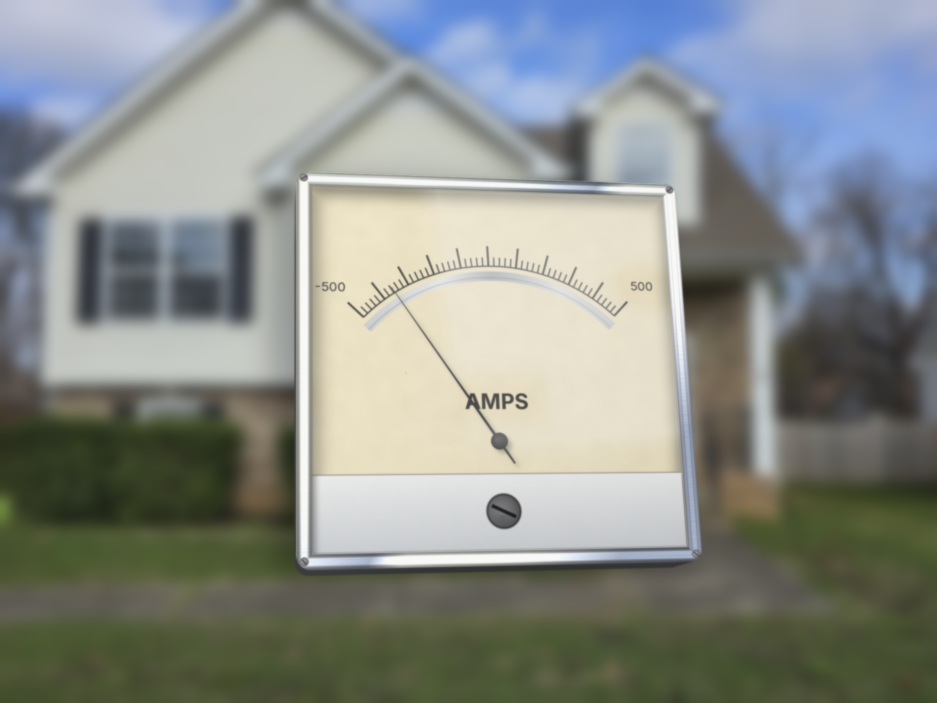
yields -360 A
